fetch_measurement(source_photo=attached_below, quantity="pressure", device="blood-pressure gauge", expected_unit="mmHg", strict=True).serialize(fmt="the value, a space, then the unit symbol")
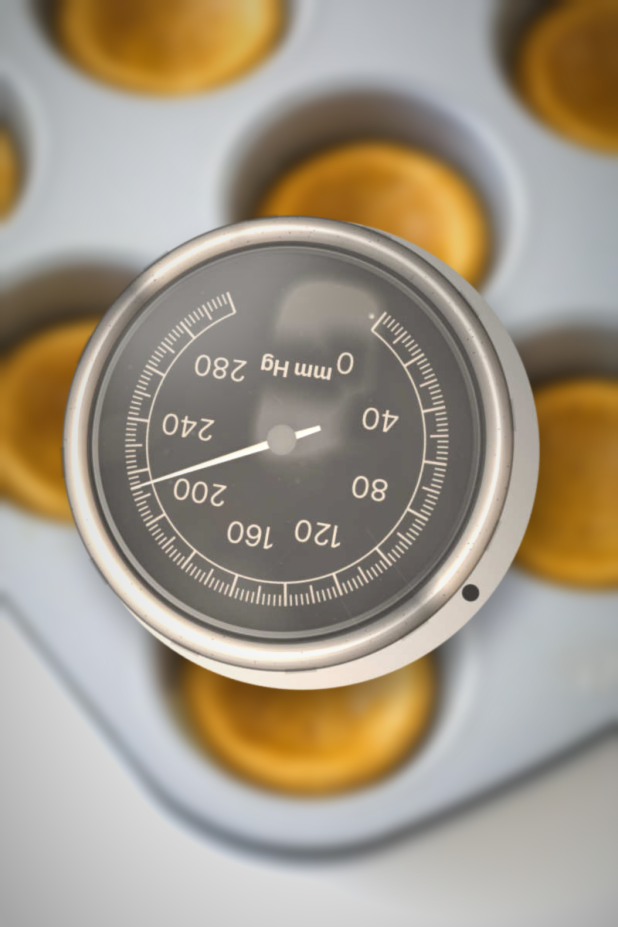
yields 214 mmHg
